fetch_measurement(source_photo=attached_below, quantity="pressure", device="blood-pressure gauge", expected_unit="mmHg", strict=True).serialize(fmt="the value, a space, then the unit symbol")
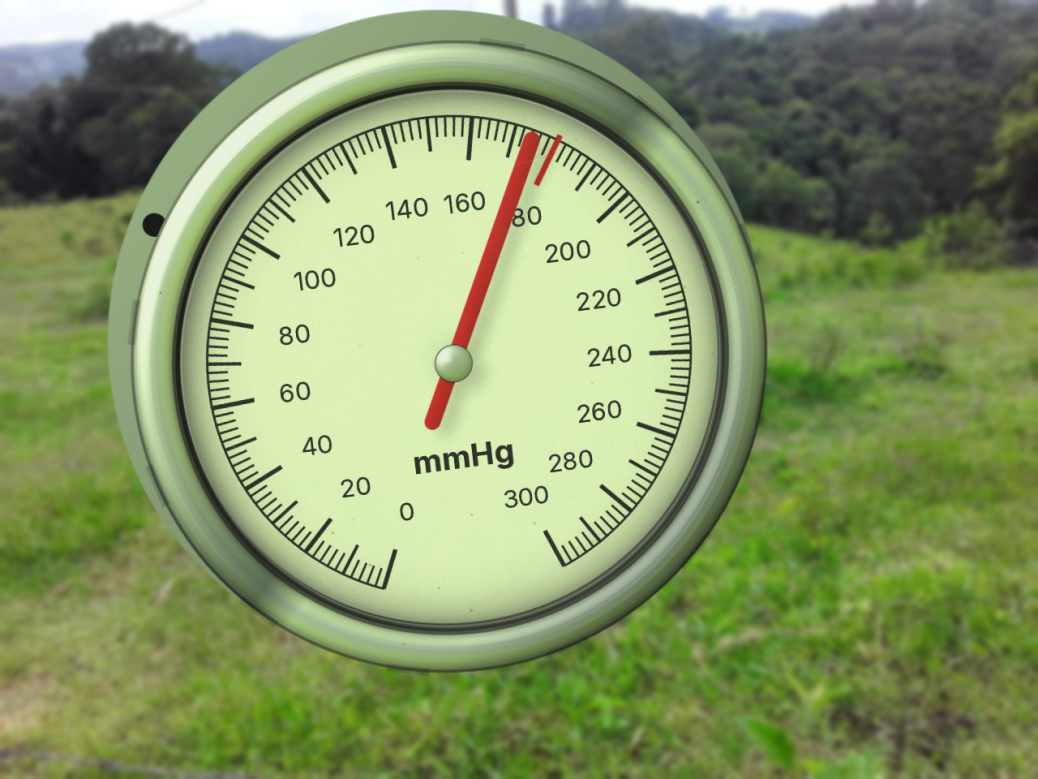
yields 174 mmHg
